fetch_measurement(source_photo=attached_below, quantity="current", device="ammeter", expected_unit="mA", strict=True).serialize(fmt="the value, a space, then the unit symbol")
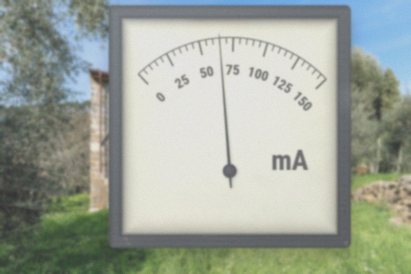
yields 65 mA
